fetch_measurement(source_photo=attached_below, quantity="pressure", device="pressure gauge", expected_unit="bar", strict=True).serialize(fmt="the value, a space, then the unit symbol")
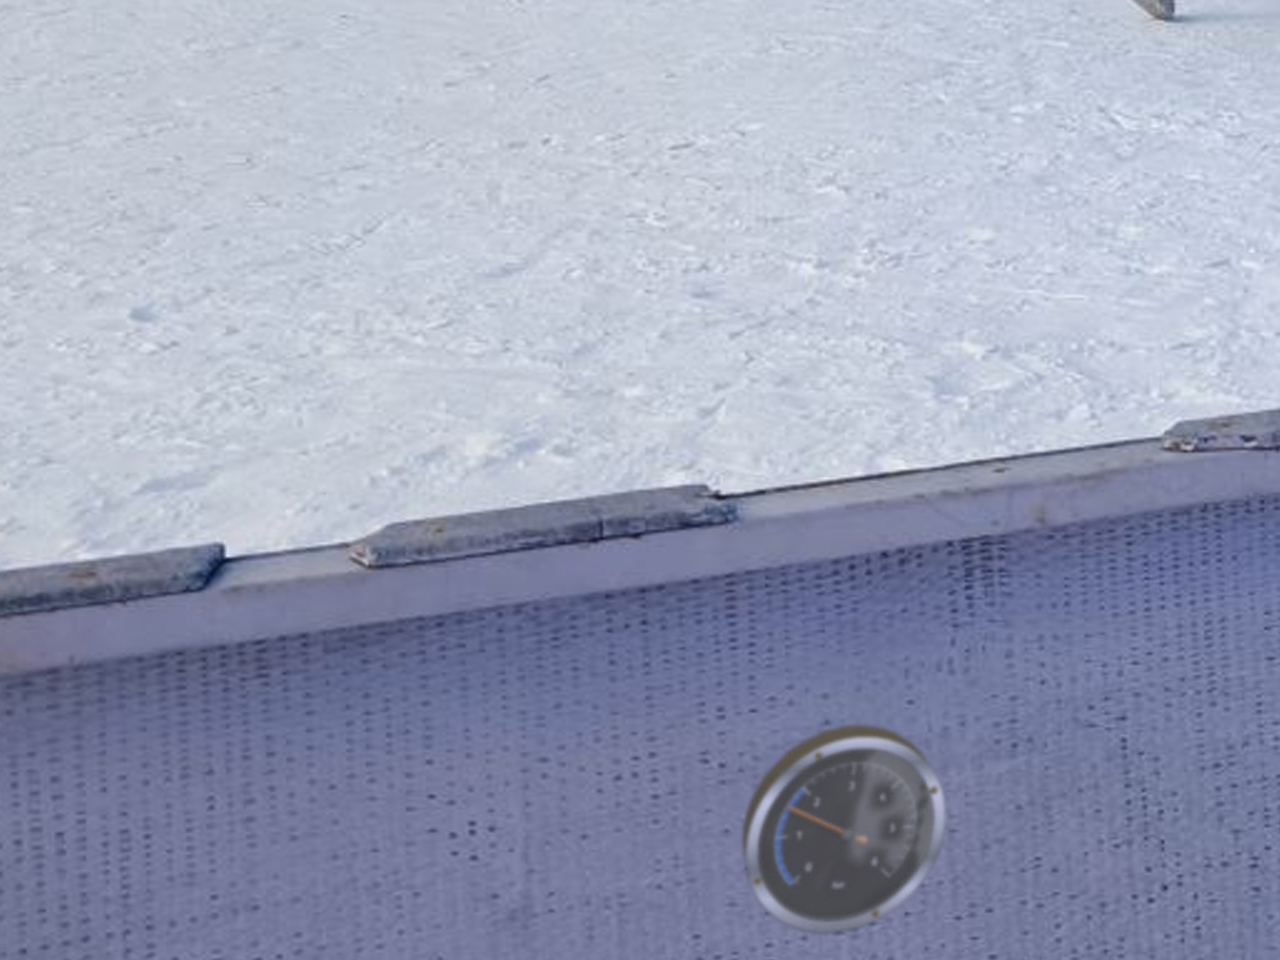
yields 1.6 bar
